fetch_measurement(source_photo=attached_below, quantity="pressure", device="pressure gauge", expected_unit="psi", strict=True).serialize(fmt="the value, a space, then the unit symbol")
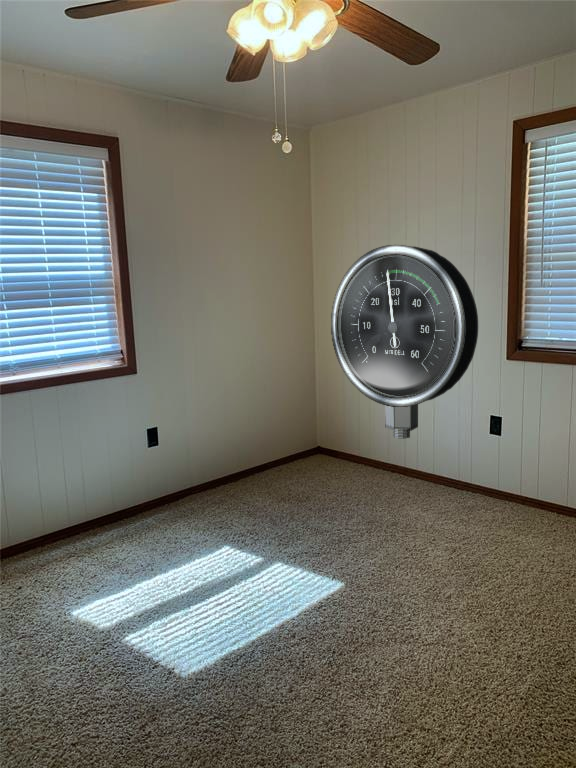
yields 28 psi
